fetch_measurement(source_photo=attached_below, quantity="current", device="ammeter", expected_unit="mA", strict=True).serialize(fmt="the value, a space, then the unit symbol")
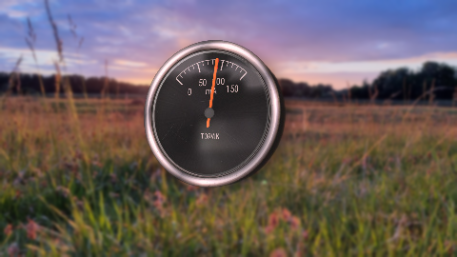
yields 90 mA
